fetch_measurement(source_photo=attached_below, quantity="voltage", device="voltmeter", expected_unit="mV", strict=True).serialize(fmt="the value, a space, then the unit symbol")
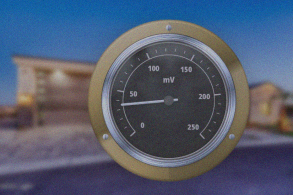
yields 35 mV
